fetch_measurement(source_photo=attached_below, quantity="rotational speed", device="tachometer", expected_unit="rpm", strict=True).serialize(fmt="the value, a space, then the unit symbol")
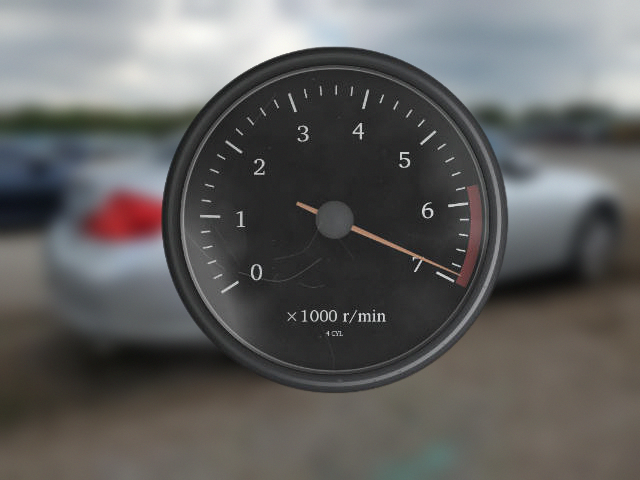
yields 6900 rpm
